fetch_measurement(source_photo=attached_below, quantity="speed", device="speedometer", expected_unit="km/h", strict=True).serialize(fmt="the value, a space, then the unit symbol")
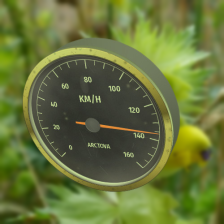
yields 135 km/h
